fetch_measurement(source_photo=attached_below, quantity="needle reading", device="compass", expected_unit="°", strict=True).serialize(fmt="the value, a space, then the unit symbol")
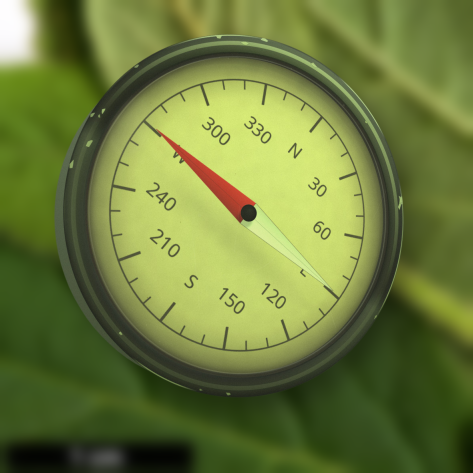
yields 270 °
